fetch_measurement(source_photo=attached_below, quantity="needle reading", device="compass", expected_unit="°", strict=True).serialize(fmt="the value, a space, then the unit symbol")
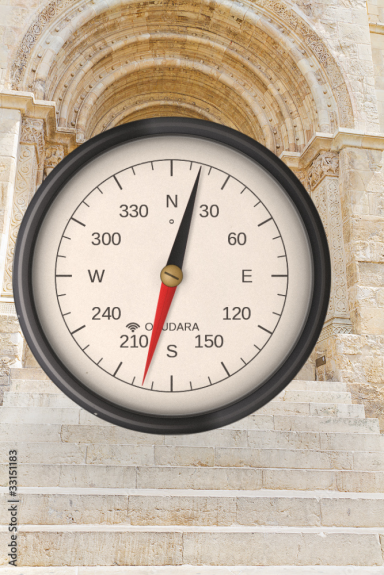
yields 195 °
